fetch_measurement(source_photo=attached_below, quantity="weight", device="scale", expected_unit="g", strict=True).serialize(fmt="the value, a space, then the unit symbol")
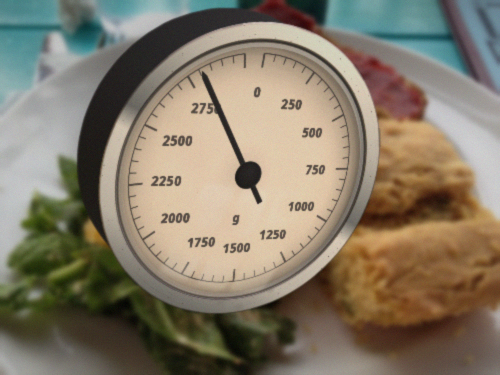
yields 2800 g
